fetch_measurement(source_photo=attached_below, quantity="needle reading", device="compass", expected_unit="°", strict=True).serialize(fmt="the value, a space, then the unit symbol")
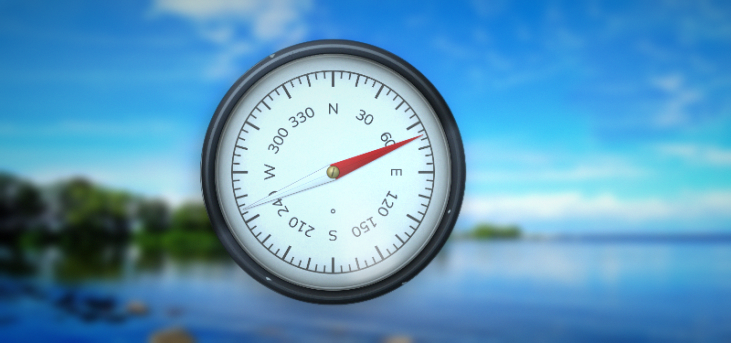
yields 67.5 °
